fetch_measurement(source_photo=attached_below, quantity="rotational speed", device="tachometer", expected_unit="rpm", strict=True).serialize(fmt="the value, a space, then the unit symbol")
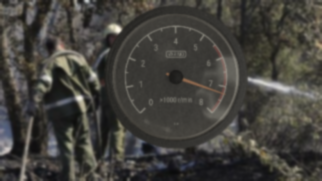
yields 7250 rpm
